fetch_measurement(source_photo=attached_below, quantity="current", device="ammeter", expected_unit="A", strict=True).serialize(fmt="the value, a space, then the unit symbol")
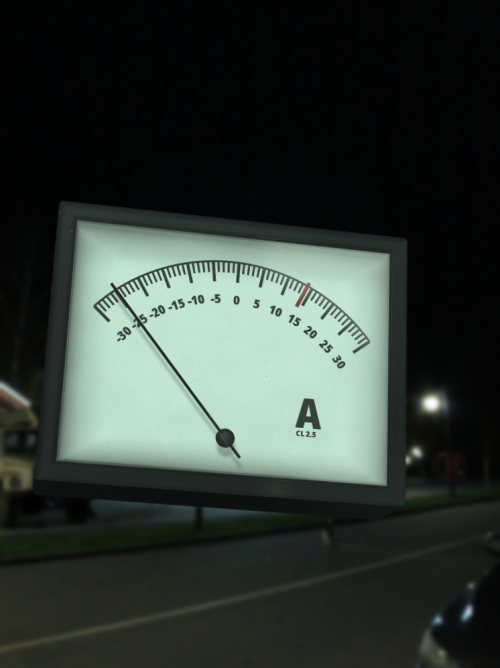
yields -25 A
